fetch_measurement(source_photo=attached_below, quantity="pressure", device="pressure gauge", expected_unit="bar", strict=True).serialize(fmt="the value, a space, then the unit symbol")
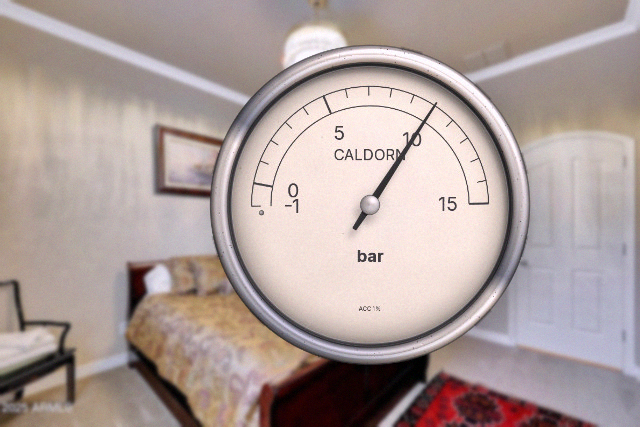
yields 10 bar
